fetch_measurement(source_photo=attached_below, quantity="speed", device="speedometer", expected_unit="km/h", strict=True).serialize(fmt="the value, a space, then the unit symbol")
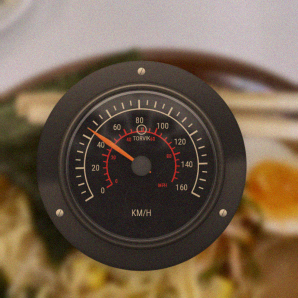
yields 45 km/h
